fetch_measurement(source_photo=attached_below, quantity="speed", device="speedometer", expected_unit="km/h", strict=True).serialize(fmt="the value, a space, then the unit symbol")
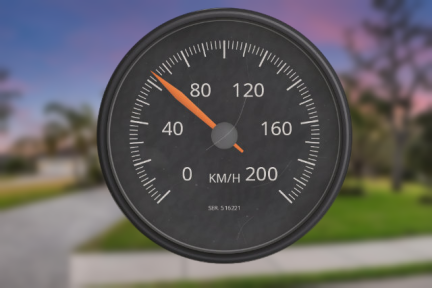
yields 64 km/h
